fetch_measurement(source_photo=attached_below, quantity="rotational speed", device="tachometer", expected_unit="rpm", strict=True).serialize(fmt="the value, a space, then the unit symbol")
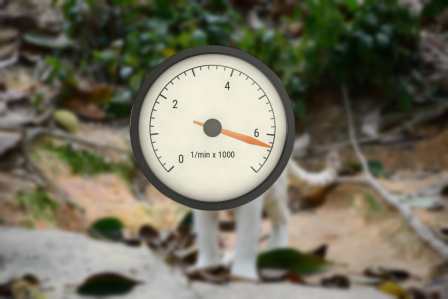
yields 6300 rpm
